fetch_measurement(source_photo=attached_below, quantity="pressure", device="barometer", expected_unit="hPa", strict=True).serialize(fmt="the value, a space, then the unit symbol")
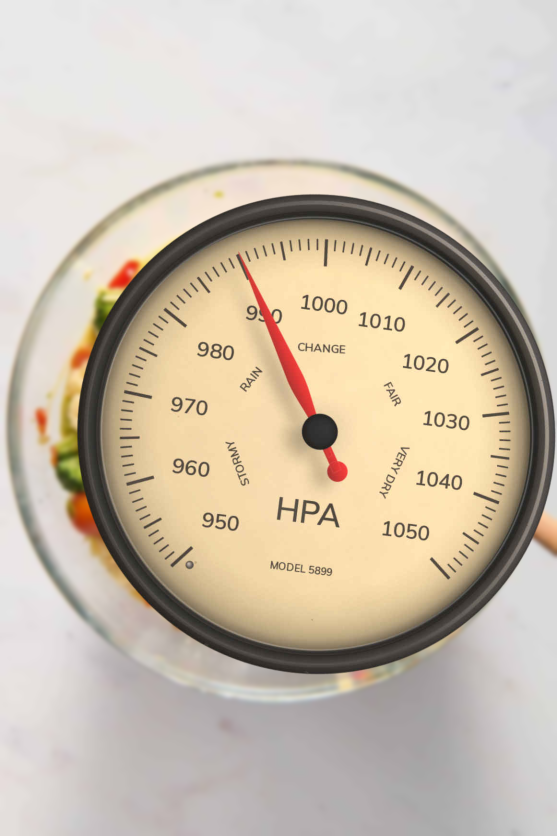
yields 990 hPa
